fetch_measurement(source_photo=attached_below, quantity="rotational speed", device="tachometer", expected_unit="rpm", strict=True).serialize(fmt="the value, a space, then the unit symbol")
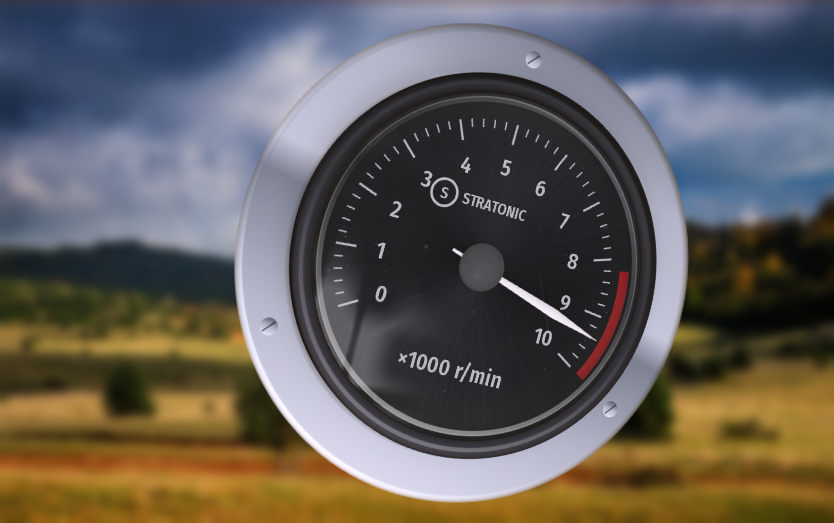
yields 9400 rpm
